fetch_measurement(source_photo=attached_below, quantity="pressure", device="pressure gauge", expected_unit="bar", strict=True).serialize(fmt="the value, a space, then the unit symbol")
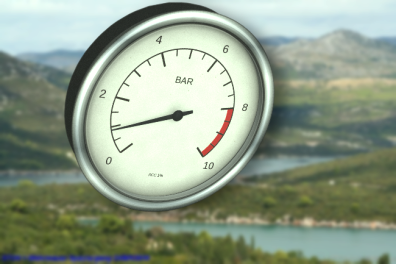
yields 1 bar
